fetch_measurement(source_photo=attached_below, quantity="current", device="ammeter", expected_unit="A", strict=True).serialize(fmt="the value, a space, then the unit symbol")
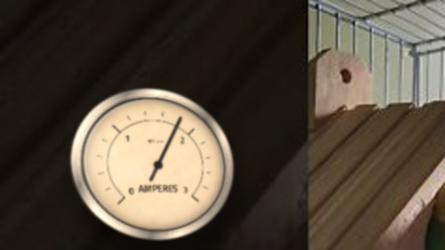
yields 1.8 A
